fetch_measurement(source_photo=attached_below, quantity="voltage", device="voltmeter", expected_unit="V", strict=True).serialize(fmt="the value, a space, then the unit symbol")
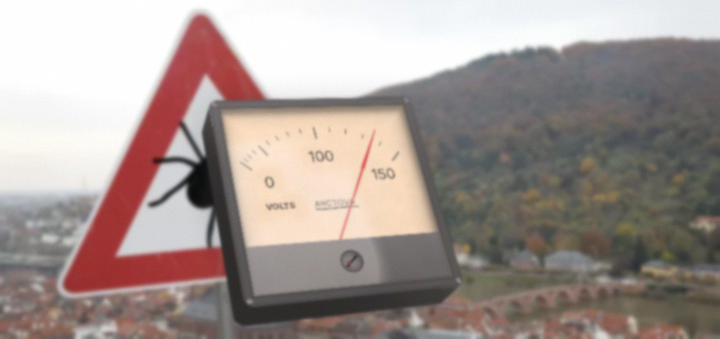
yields 135 V
